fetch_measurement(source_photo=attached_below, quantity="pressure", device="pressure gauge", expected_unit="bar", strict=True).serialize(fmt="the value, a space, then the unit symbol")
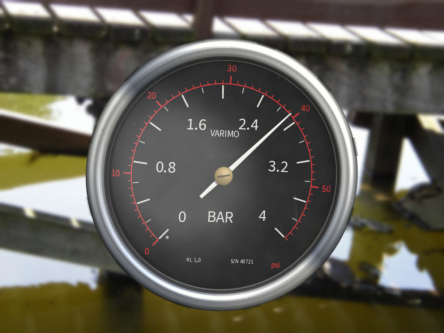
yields 2.7 bar
